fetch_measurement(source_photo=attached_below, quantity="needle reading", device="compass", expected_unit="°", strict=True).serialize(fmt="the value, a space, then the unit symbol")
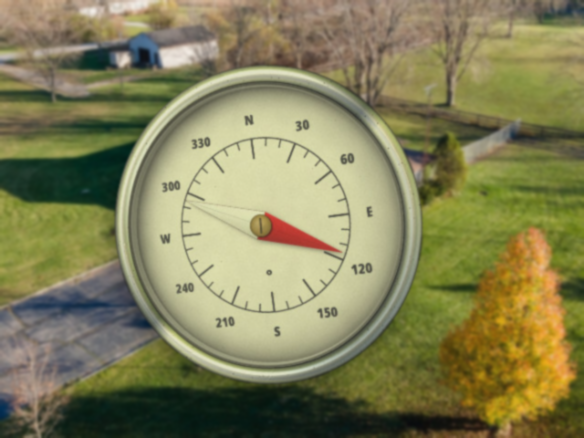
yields 115 °
